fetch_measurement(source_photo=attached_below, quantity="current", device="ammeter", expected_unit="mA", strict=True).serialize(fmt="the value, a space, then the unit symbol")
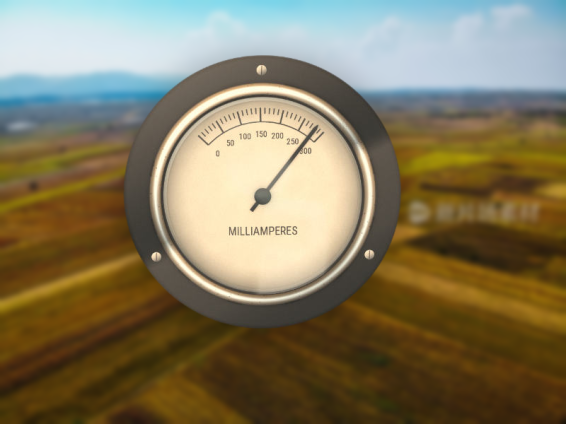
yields 280 mA
